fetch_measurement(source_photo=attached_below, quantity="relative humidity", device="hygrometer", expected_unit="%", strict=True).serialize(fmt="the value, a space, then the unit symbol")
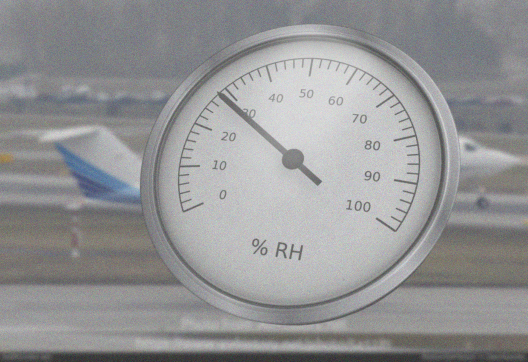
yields 28 %
